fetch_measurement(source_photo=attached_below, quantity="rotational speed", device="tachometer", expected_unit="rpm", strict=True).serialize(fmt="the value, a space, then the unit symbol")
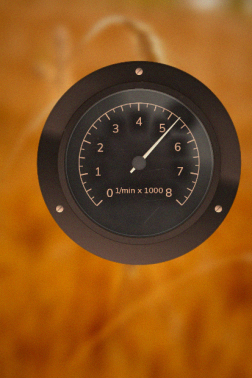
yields 5250 rpm
